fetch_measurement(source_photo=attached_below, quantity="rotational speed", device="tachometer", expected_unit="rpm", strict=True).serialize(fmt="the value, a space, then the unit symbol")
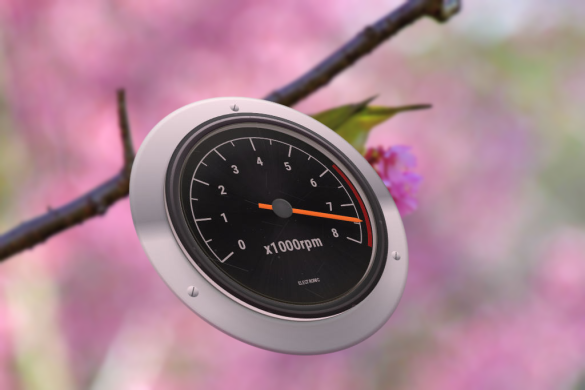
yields 7500 rpm
